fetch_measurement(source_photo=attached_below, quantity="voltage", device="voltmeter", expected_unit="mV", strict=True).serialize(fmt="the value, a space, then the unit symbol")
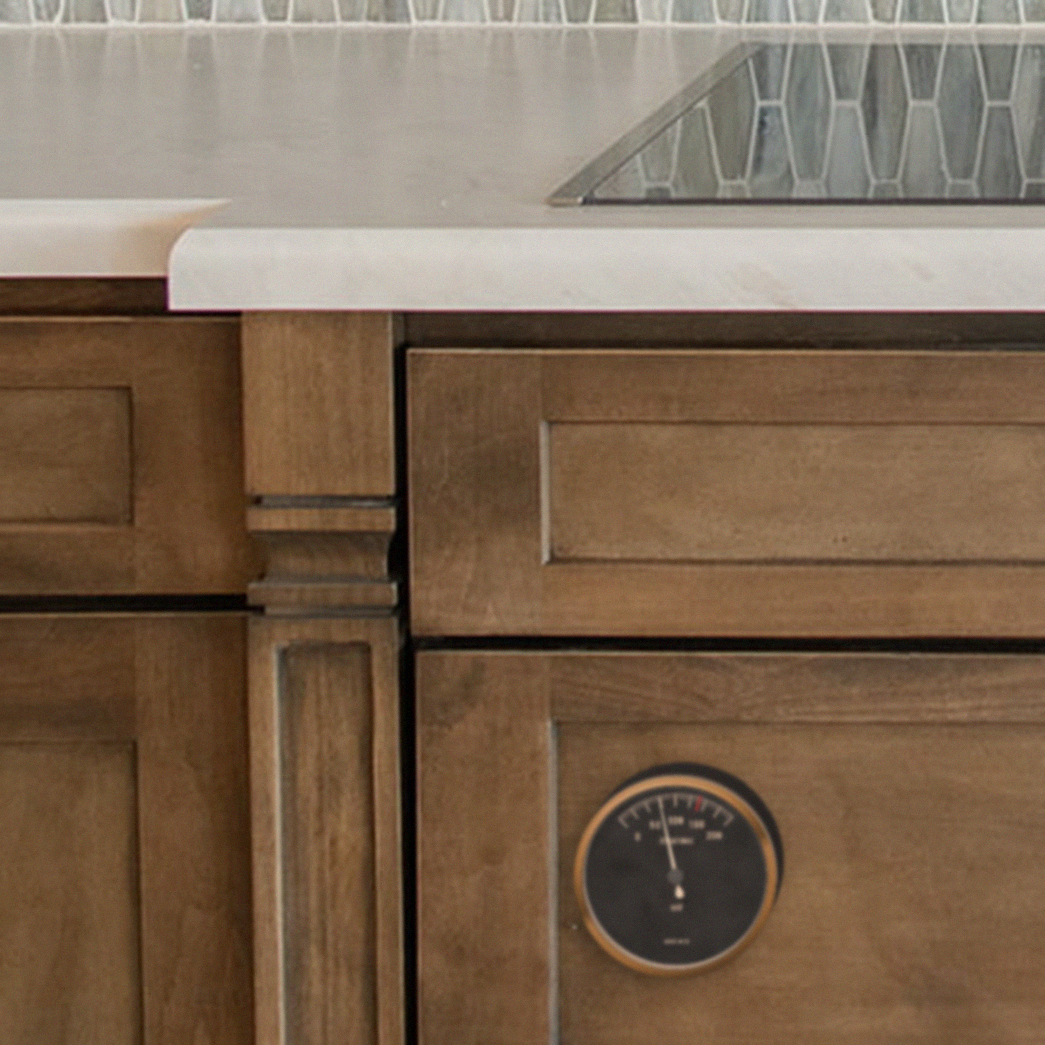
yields 75 mV
